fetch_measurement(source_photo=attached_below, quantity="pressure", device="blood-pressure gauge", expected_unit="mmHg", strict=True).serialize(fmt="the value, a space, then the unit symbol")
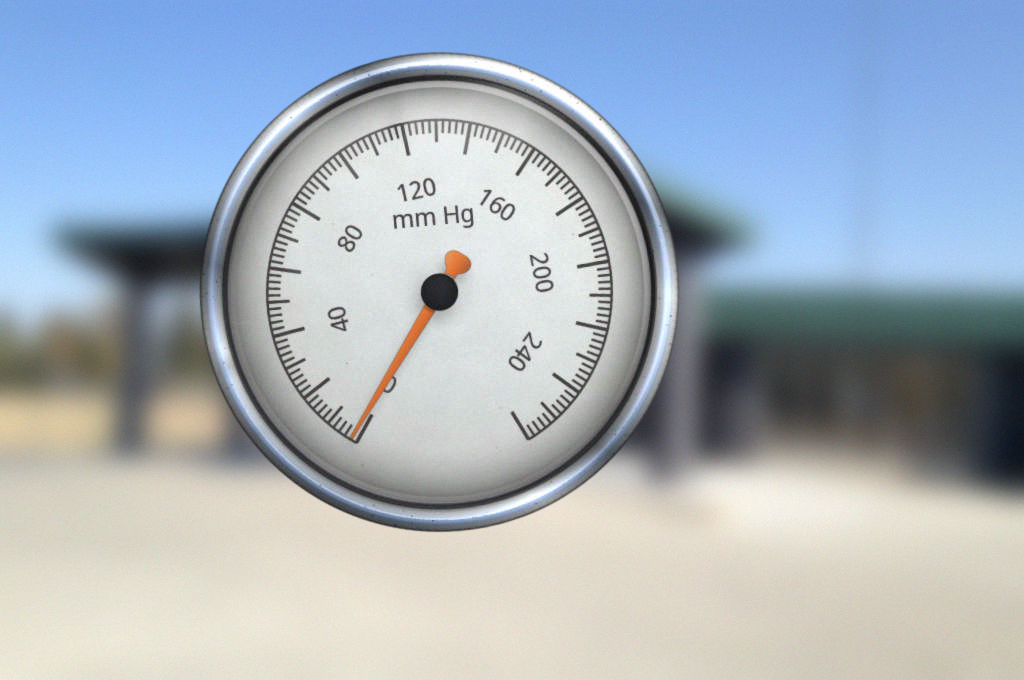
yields 2 mmHg
